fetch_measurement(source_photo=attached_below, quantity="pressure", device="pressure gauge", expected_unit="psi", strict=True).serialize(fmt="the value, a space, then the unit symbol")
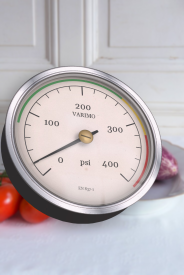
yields 20 psi
